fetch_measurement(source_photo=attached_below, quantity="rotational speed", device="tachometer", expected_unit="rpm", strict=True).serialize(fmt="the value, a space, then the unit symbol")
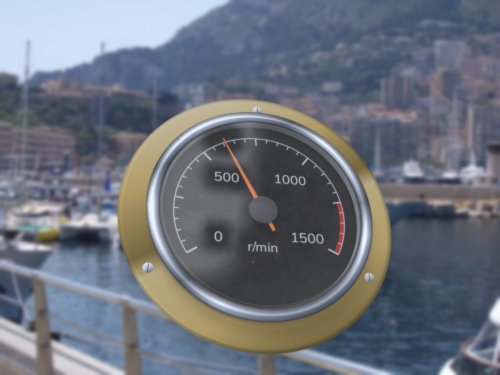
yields 600 rpm
